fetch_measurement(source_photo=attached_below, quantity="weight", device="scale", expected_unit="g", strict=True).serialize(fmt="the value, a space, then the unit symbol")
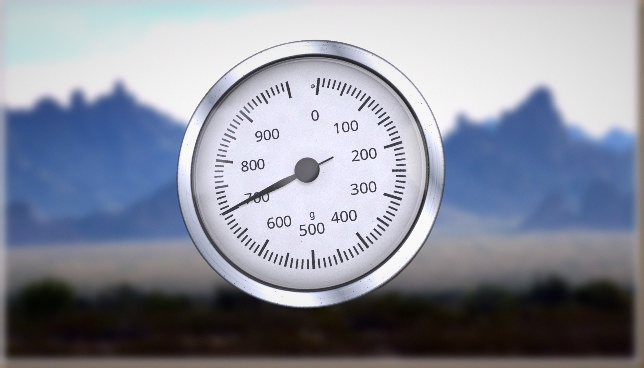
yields 700 g
